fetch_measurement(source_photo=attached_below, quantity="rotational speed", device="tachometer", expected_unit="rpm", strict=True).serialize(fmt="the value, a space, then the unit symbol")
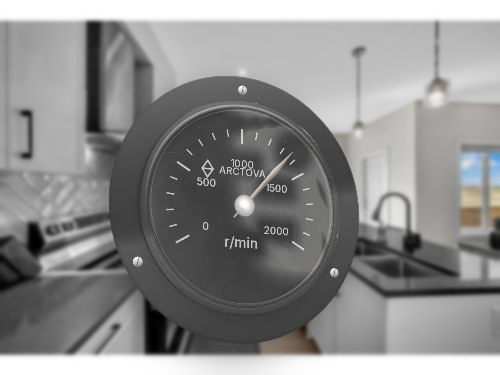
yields 1350 rpm
